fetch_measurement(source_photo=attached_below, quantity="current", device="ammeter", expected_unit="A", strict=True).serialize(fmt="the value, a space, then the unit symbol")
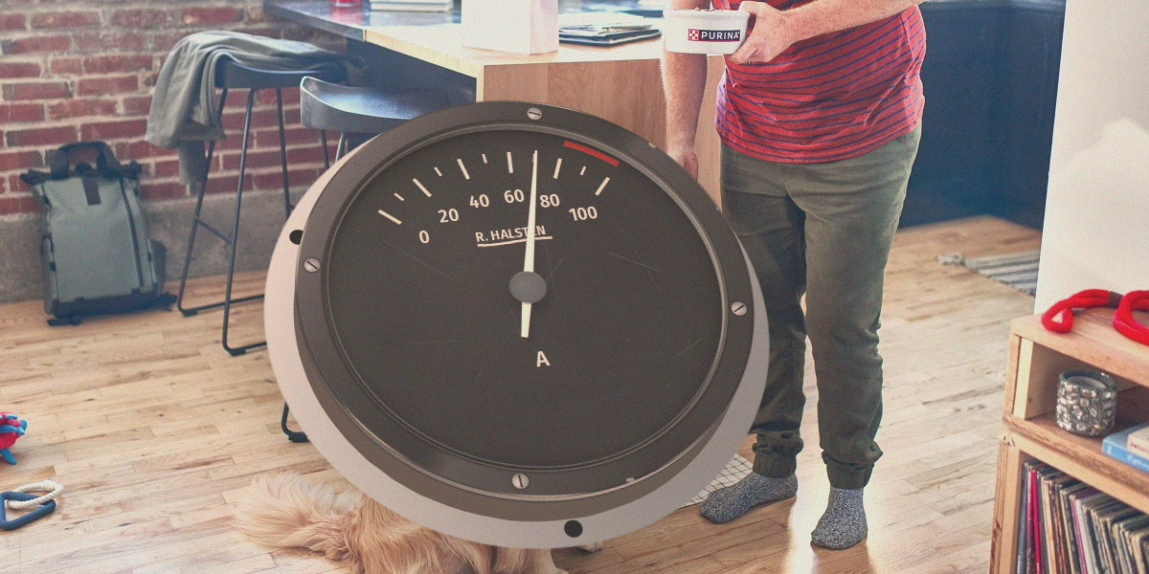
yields 70 A
